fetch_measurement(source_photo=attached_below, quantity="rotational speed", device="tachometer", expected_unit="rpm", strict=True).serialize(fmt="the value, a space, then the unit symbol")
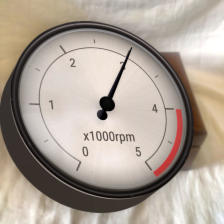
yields 3000 rpm
